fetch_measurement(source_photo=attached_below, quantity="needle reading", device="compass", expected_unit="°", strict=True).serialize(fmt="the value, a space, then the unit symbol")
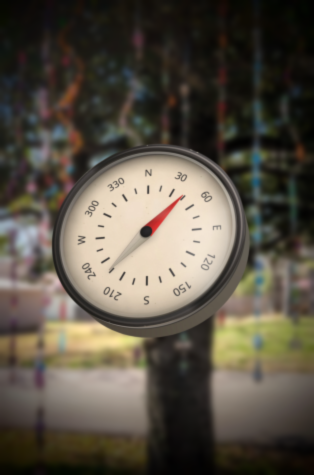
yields 45 °
